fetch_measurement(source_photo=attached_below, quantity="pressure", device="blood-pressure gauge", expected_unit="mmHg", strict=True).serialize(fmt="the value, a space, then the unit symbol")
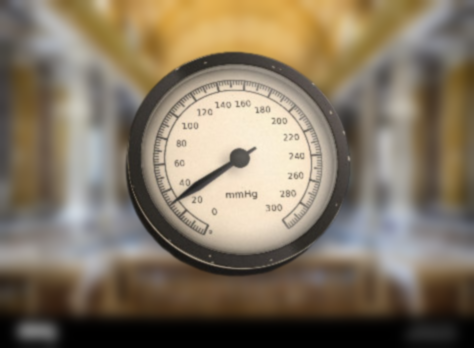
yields 30 mmHg
